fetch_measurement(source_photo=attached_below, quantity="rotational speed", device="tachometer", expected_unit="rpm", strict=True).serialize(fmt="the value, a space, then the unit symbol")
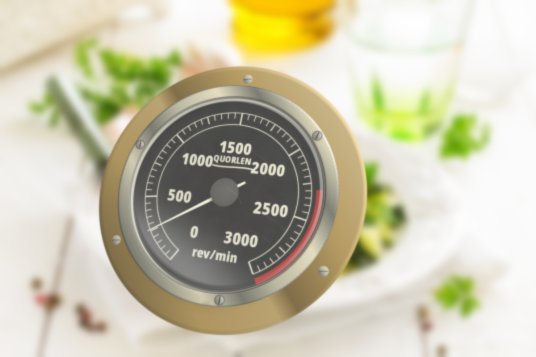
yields 250 rpm
